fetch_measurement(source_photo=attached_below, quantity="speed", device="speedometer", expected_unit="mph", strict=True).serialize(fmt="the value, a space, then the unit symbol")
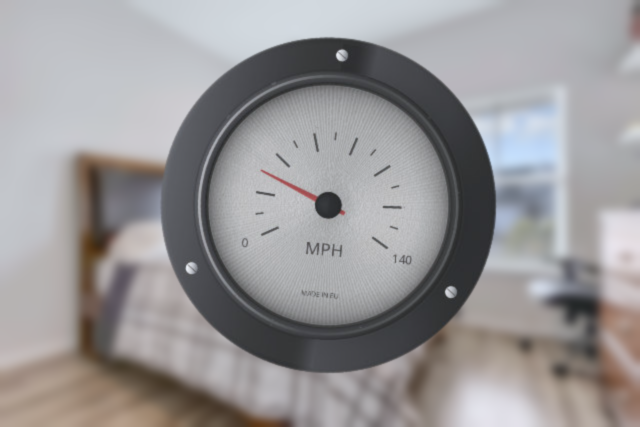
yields 30 mph
